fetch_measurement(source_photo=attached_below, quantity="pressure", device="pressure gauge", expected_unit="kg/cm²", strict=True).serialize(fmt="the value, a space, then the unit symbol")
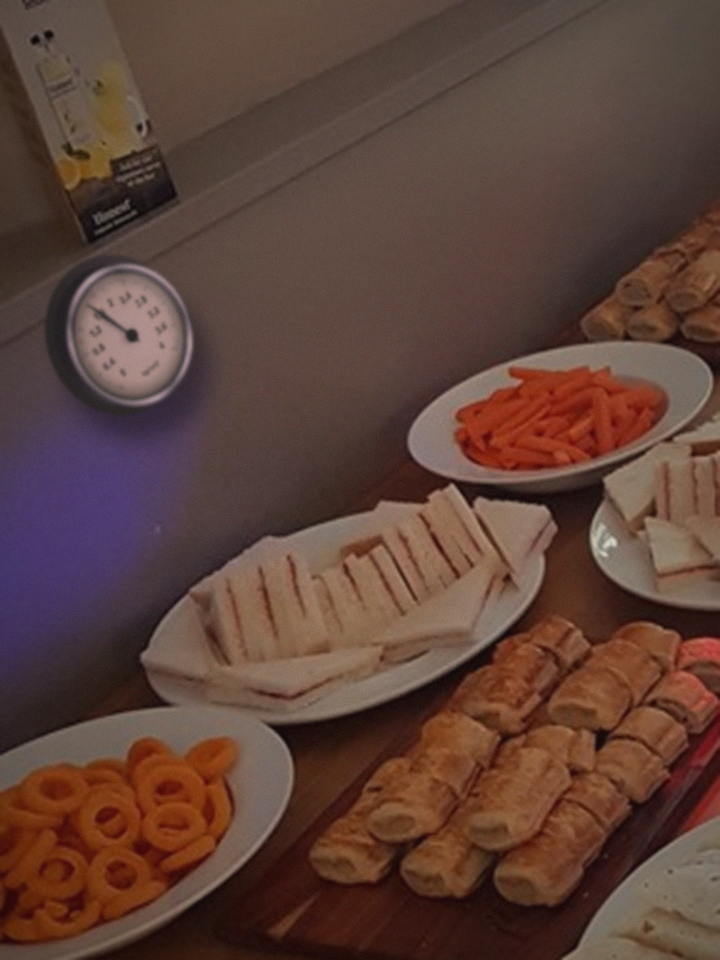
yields 1.6 kg/cm²
